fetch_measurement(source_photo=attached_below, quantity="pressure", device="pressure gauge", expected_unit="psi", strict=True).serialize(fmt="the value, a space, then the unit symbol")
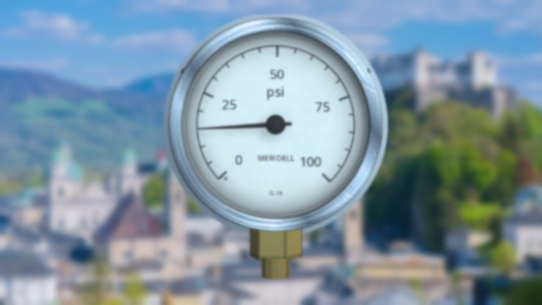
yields 15 psi
